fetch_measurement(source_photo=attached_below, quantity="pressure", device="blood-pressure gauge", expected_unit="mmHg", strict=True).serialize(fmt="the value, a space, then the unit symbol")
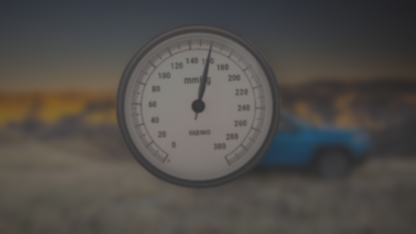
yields 160 mmHg
